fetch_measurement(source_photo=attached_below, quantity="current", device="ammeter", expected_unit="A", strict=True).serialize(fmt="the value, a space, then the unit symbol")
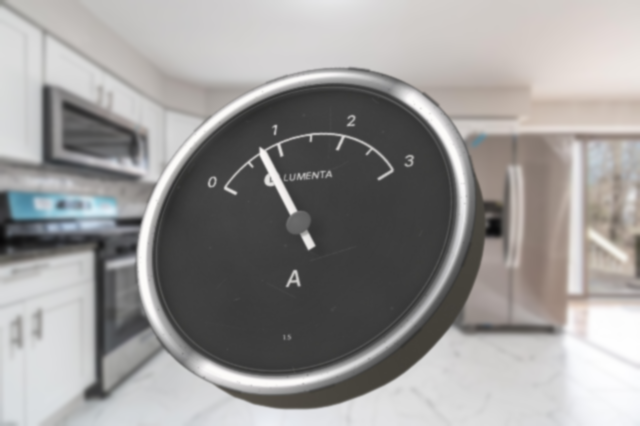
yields 0.75 A
